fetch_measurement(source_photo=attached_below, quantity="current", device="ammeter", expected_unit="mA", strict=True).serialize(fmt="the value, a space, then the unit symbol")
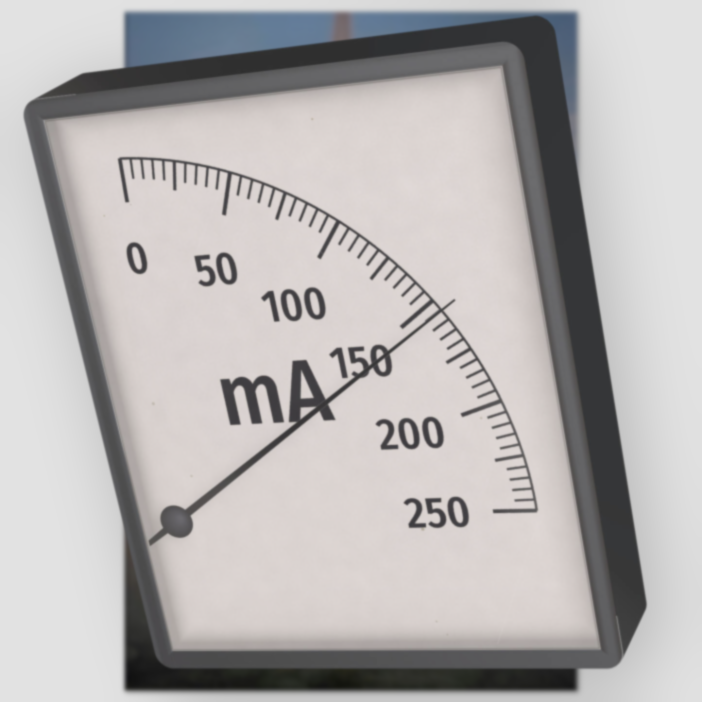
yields 155 mA
